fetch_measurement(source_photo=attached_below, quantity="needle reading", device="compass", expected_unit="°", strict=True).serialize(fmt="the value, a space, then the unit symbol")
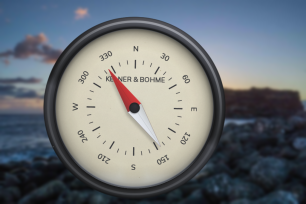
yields 325 °
